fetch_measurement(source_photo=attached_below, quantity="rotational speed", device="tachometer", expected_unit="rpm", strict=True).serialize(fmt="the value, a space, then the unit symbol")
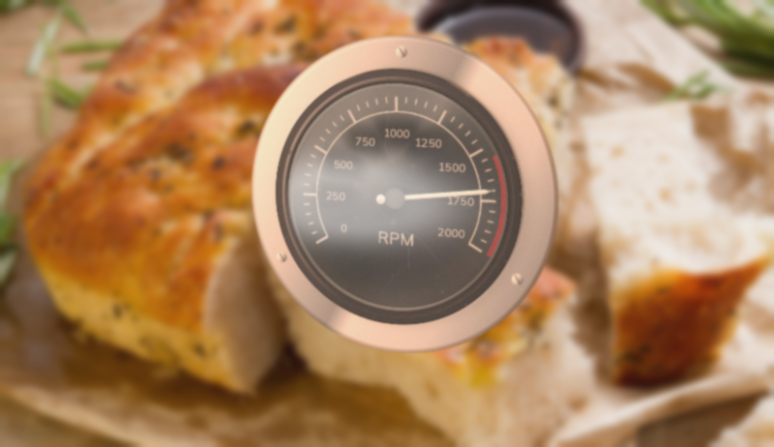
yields 1700 rpm
